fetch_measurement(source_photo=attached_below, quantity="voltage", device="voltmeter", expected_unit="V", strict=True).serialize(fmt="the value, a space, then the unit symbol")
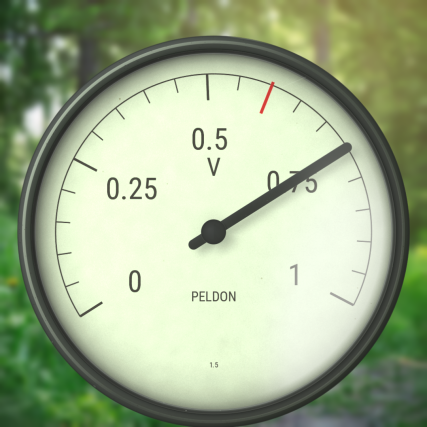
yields 0.75 V
